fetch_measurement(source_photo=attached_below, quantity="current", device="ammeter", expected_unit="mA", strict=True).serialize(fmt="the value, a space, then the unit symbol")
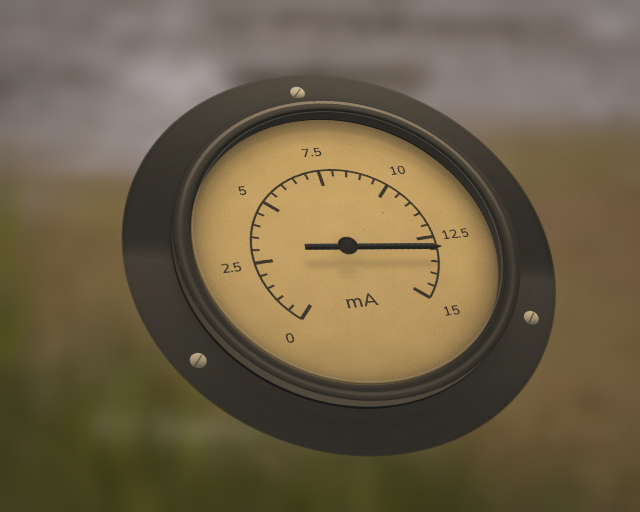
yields 13 mA
